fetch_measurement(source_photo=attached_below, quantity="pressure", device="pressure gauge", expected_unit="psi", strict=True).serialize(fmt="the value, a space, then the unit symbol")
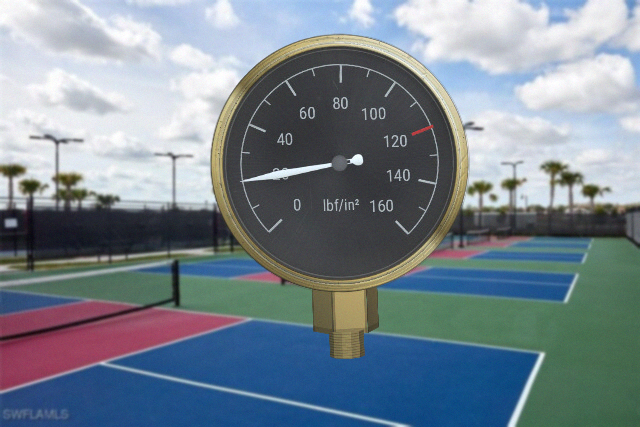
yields 20 psi
